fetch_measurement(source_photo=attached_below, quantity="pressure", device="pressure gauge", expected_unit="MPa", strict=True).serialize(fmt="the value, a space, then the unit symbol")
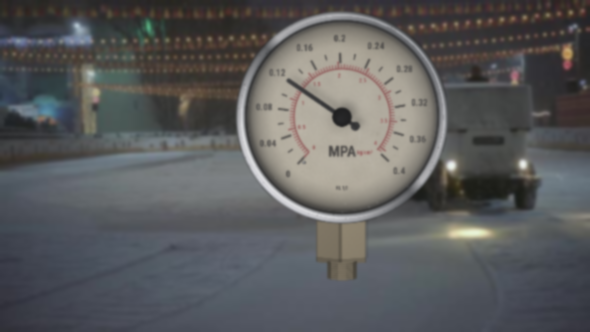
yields 0.12 MPa
